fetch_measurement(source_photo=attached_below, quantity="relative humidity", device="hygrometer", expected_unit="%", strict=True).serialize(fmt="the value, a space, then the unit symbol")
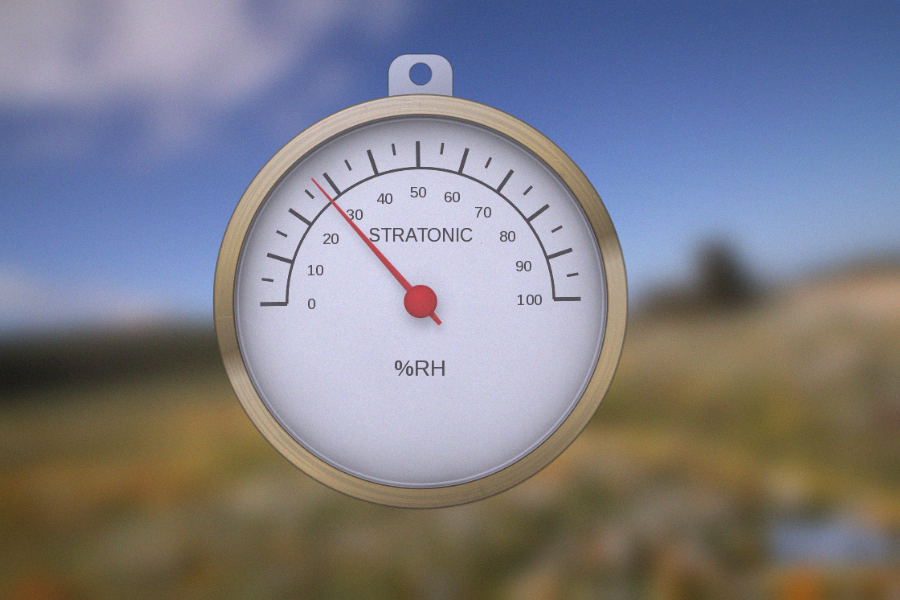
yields 27.5 %
